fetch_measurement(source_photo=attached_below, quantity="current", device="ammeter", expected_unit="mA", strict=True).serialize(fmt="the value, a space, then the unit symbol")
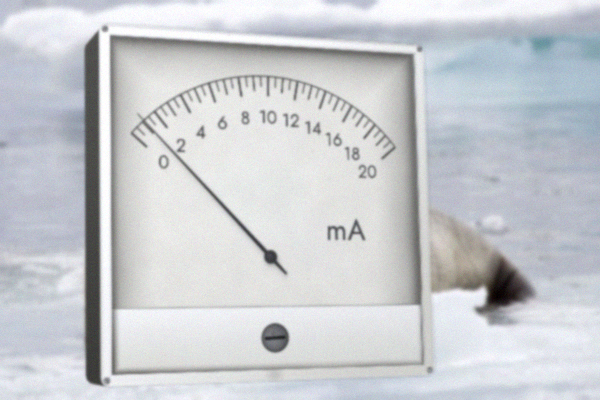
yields 1 mA
